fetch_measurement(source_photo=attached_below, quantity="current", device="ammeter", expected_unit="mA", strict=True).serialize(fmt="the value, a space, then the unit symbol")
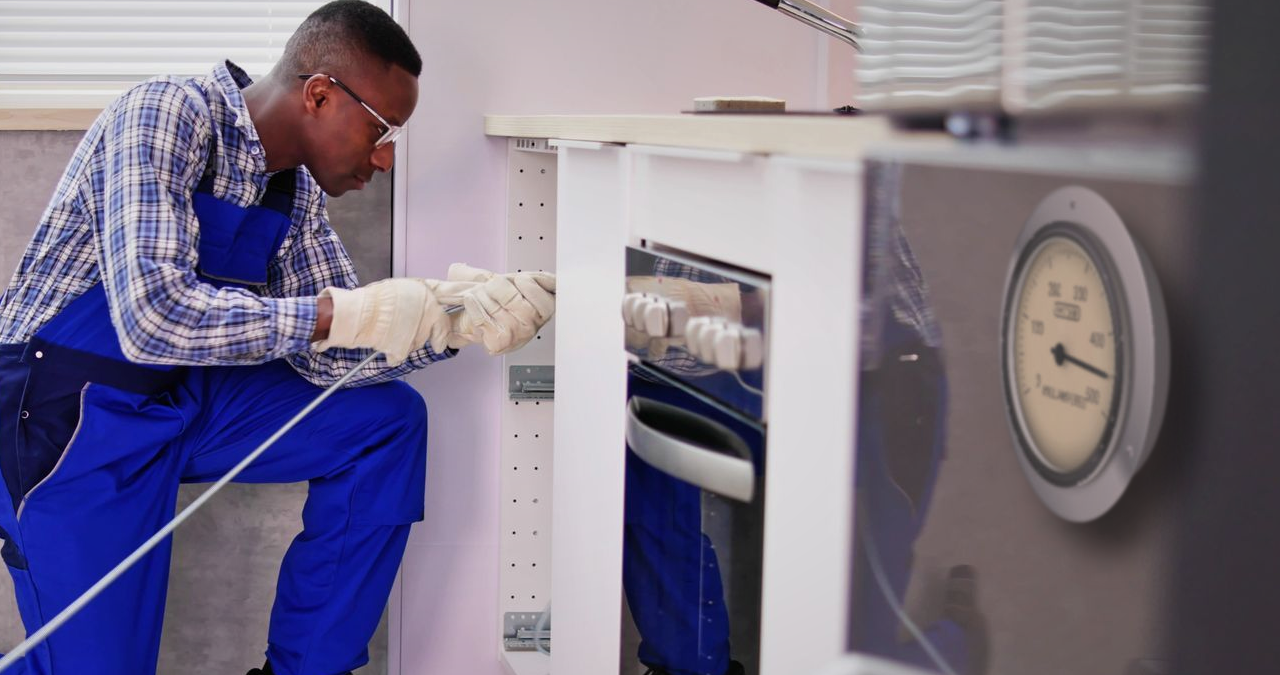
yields 450 mA
